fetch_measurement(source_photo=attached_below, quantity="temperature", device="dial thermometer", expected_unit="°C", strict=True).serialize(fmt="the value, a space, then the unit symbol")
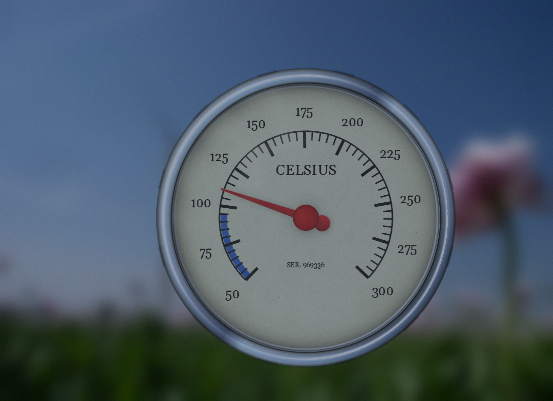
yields 110 °C
